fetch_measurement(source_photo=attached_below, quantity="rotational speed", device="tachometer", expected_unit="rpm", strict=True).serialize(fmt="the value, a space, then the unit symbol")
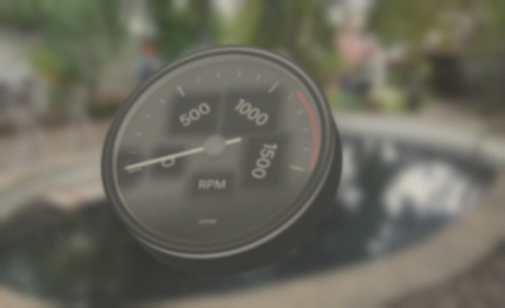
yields 0 rpm
